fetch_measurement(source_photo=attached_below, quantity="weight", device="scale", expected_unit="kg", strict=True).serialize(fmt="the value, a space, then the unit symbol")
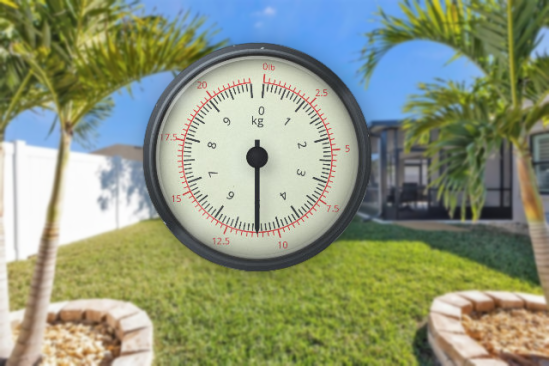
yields 5 kg
